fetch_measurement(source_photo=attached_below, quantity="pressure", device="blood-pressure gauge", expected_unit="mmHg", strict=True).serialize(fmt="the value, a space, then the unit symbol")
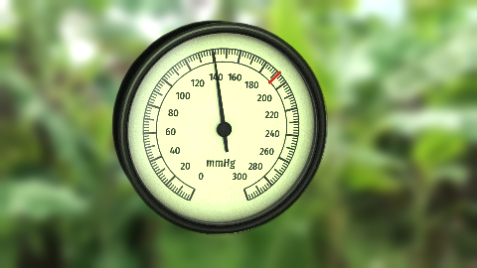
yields 140 mmHg
